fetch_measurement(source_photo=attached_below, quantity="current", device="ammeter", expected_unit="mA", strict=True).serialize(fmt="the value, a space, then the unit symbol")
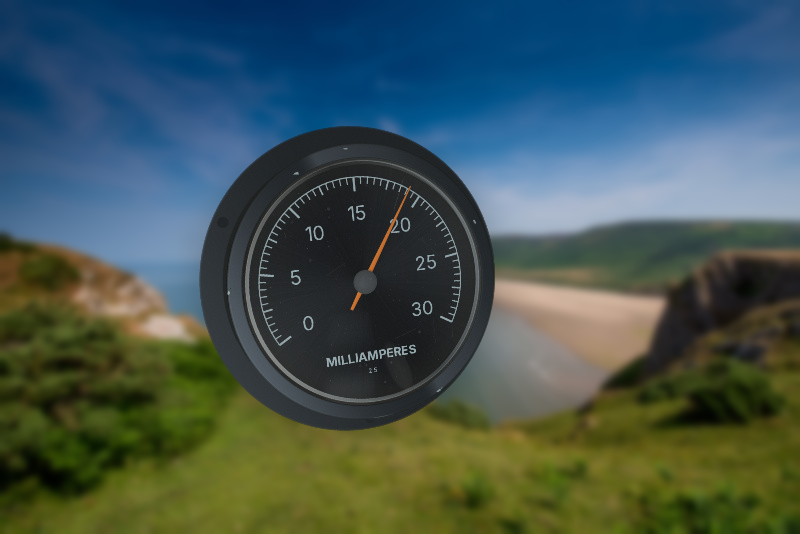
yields 19 mA
